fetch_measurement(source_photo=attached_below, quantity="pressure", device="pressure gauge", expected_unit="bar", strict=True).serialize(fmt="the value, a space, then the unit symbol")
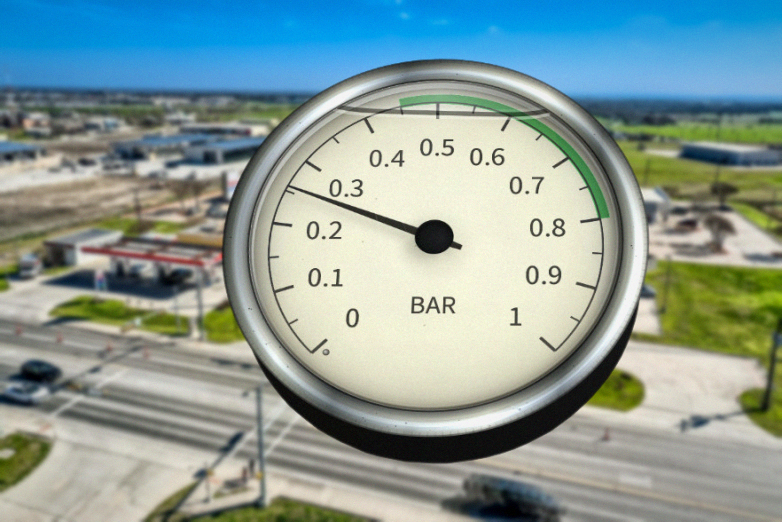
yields 0.25 bar
